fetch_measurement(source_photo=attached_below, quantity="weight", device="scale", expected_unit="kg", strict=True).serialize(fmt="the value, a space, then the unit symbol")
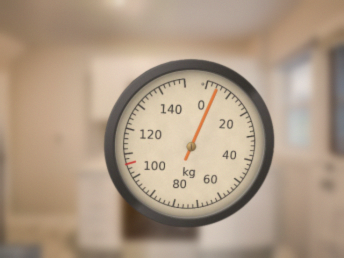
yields 4 kg
